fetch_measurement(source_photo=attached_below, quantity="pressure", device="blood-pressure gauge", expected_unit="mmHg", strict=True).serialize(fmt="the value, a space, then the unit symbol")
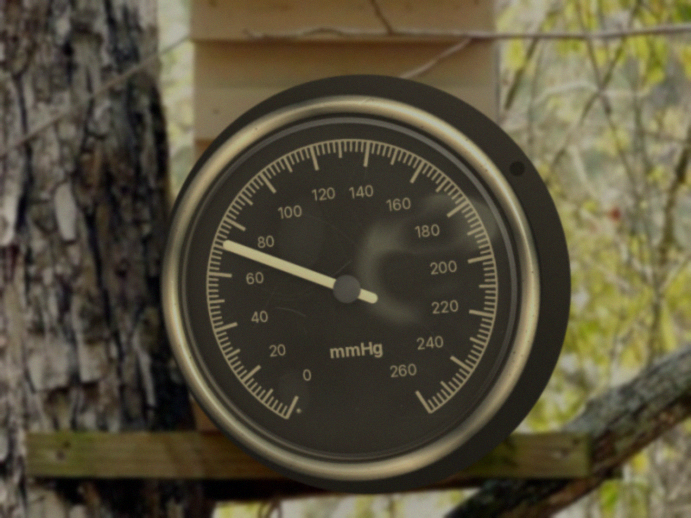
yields 72 mmHg
